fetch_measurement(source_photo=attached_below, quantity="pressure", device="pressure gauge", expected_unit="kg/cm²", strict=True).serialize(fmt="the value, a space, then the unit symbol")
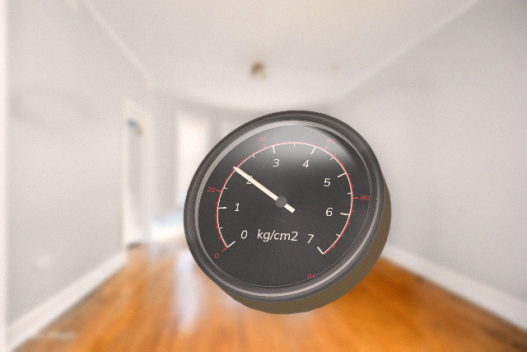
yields 2 kg/cm²
